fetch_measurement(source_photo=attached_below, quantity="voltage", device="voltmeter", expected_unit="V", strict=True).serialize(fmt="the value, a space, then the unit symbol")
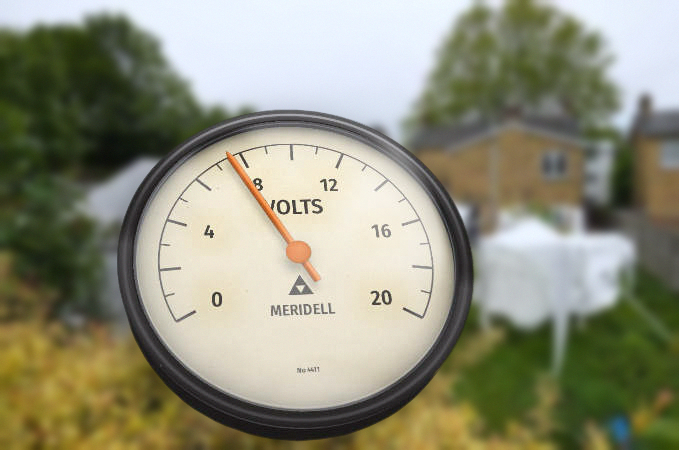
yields 7.5 V
